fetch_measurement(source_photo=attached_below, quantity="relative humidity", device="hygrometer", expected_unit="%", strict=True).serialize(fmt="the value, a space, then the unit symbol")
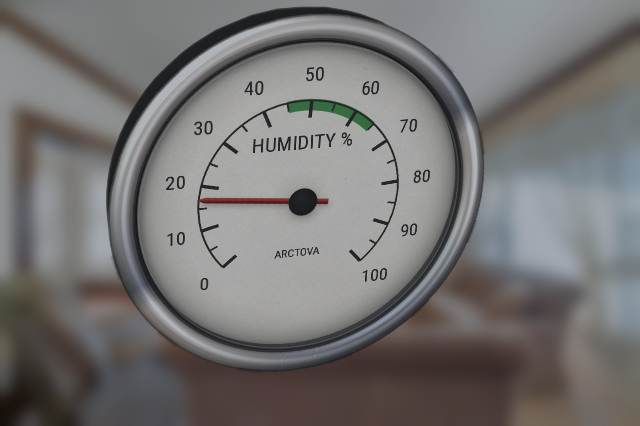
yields 17.5 %
